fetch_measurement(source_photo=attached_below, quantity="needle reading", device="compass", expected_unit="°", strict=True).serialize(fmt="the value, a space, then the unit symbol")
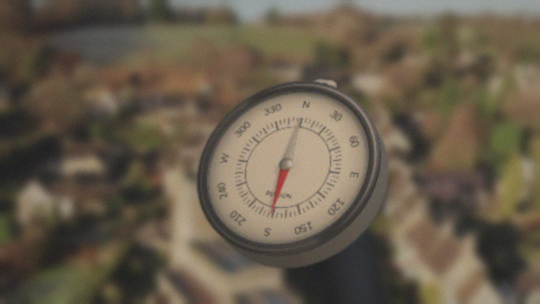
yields 180 °
